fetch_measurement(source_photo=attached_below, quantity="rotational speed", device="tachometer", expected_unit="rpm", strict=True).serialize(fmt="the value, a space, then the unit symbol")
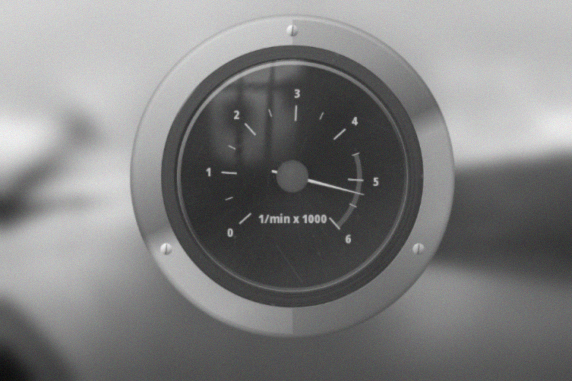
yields 5250 rpm
